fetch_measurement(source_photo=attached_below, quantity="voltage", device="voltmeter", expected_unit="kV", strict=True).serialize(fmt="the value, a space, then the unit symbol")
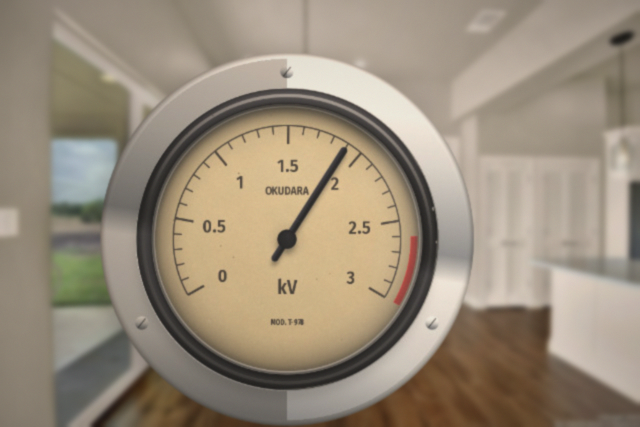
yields 1.9 kV
